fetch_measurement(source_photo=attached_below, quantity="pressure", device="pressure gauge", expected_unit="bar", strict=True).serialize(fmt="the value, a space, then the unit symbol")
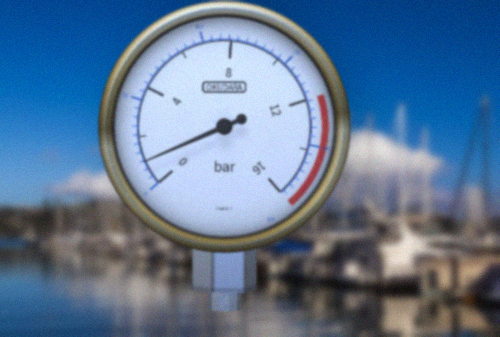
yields 1 bar
